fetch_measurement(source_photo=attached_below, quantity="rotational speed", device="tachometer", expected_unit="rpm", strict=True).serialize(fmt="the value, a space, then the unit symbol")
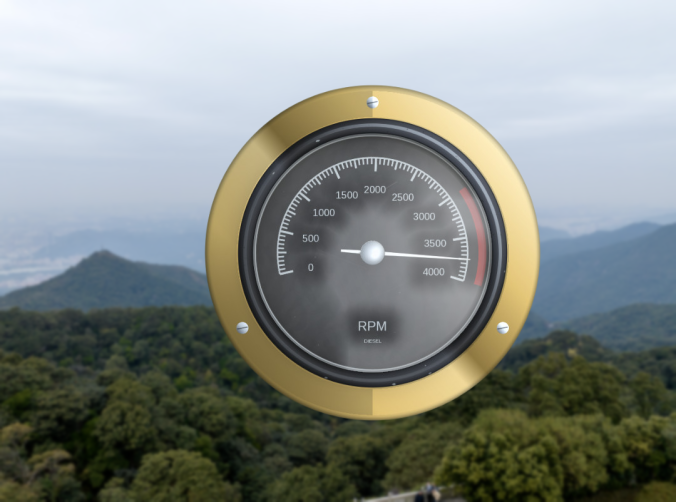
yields 3750 rpm
